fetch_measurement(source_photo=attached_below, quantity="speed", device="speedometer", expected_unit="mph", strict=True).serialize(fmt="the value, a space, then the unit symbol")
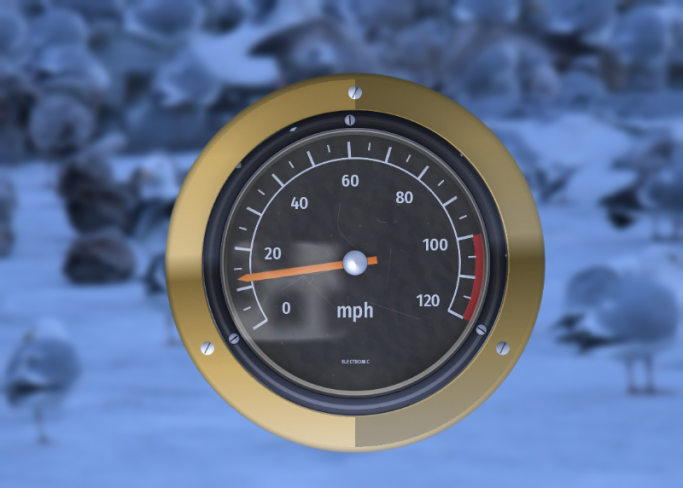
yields 12.5 mph
